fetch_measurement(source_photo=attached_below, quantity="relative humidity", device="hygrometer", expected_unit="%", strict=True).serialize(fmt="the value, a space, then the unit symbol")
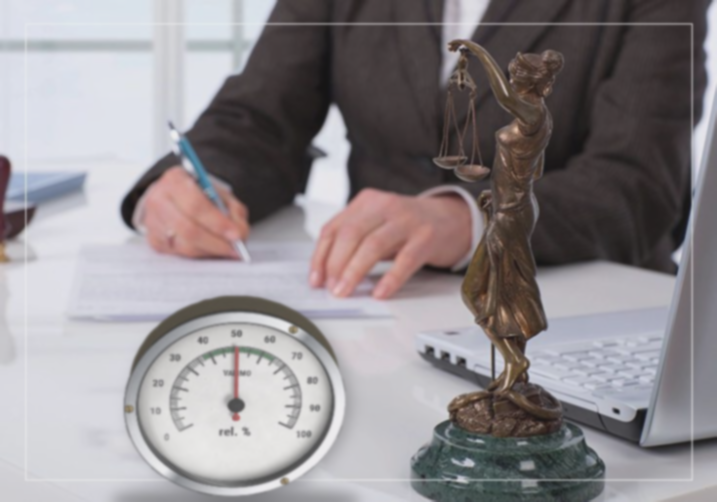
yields 50 %
